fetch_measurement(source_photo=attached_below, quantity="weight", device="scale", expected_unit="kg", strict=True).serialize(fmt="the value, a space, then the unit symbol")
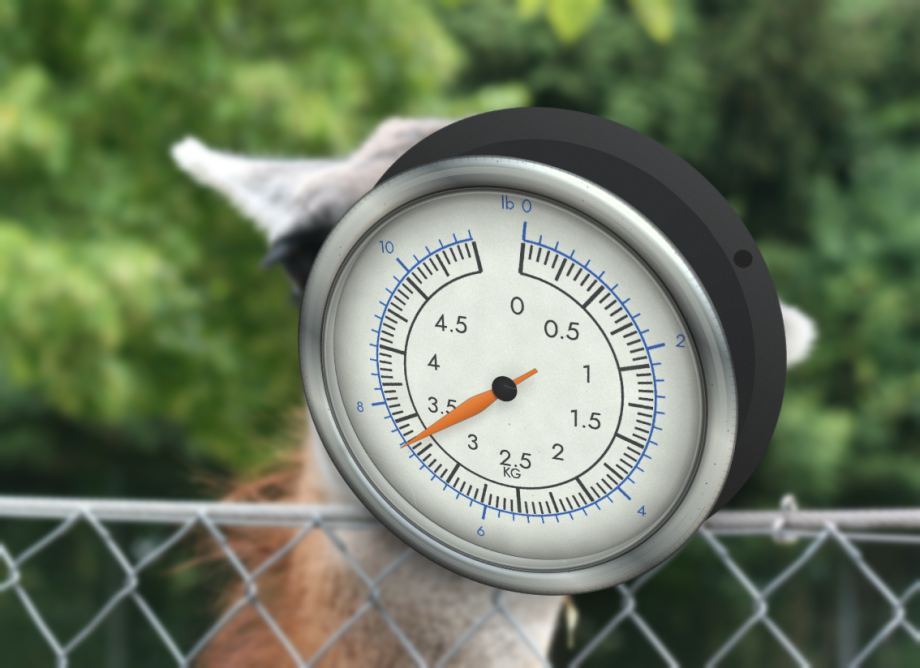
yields 3.35 kg
